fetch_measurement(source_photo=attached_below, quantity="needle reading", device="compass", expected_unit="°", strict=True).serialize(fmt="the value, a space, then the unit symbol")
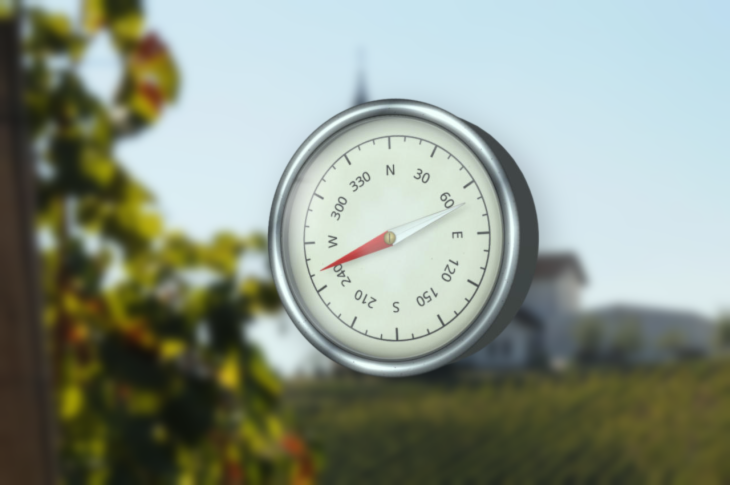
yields 250 °
